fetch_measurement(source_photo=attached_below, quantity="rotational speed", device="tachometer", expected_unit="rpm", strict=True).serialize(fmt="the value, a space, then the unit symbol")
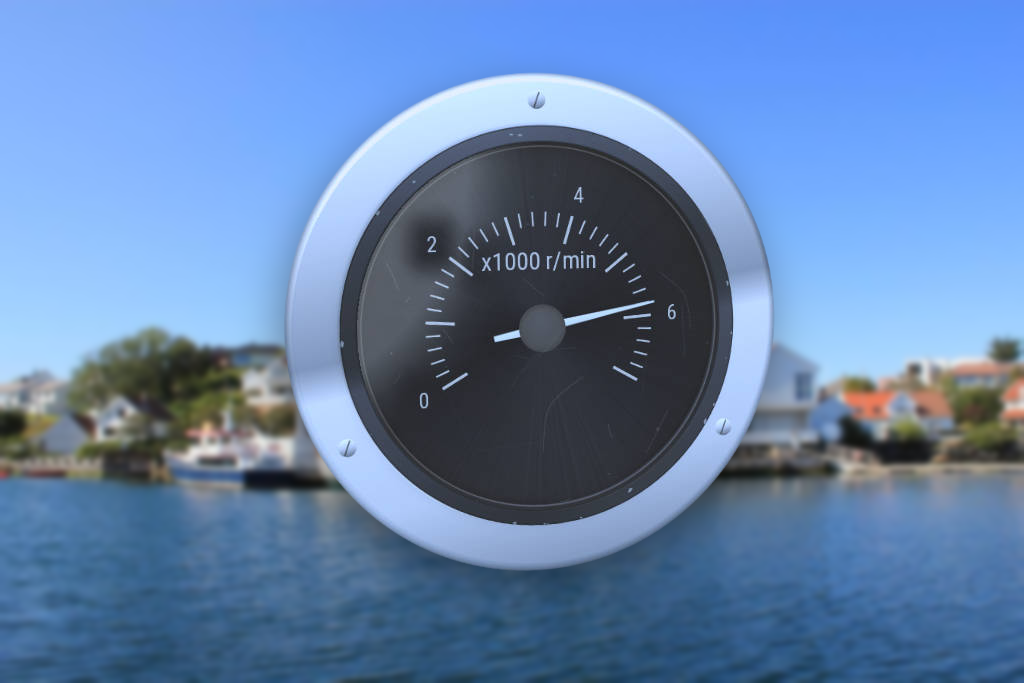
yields 5800 rpm
